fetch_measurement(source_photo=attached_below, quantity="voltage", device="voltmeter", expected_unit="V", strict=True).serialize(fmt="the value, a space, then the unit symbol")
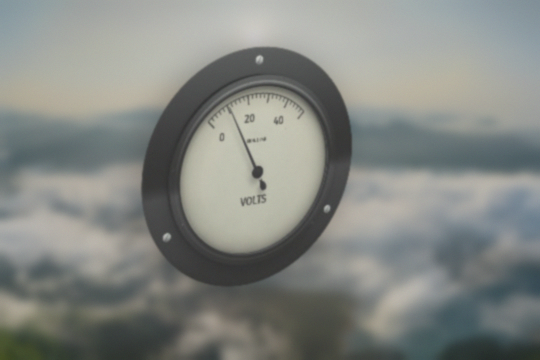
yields 10 V
